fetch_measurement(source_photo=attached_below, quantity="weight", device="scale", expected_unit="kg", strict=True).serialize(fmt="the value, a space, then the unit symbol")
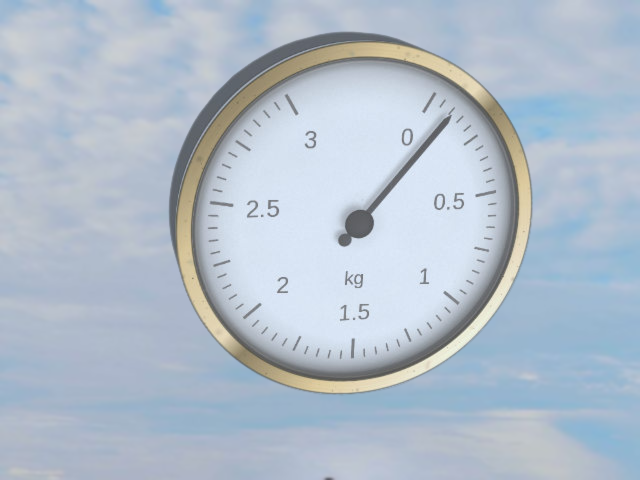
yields 0.1 kg
